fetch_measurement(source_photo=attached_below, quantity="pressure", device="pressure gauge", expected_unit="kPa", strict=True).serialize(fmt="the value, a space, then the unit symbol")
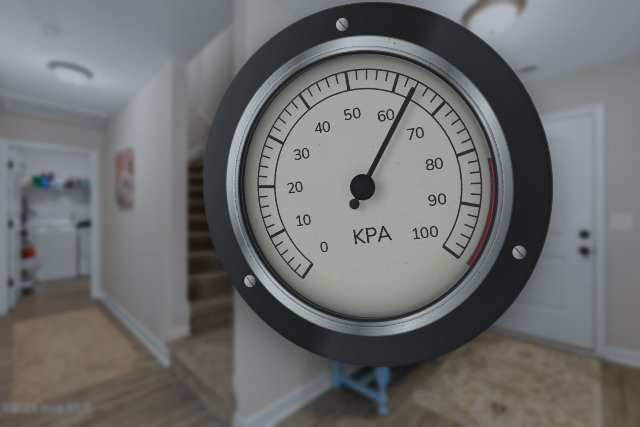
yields 64 kPa
